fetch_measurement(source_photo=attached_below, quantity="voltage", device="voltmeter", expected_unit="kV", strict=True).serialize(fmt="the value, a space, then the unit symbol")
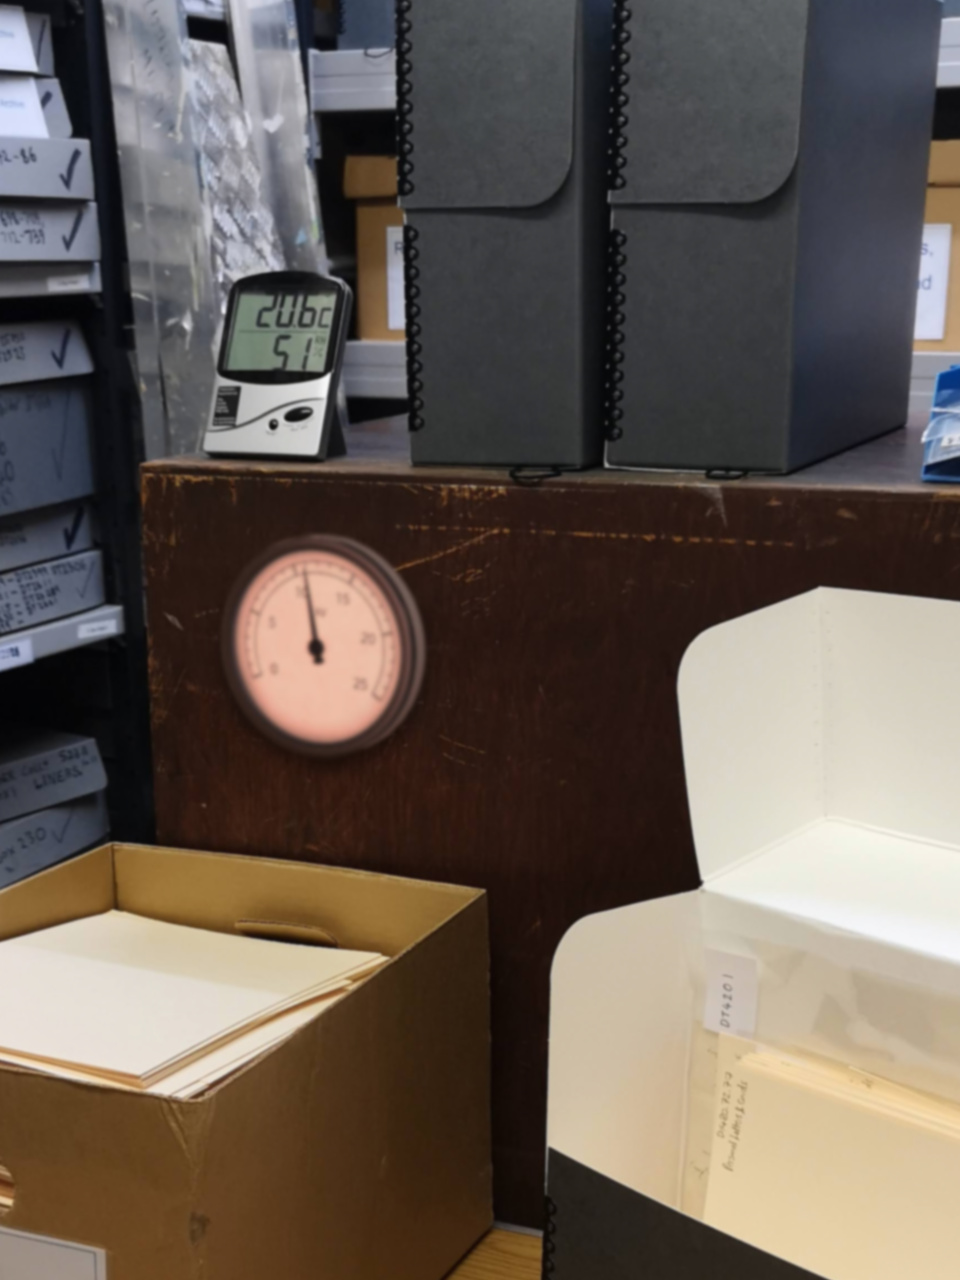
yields 11 kV
